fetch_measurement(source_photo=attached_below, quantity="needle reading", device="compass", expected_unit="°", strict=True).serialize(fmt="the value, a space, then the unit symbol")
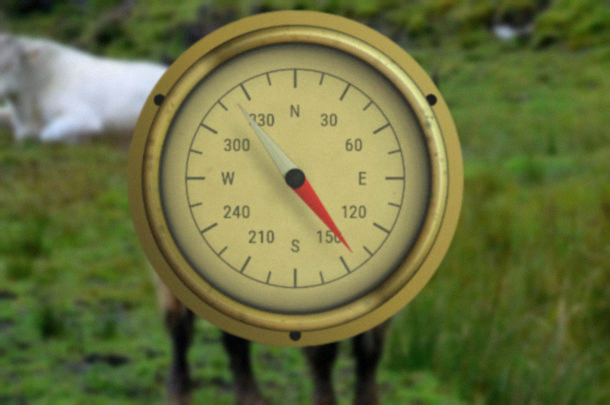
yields 142.5 °
